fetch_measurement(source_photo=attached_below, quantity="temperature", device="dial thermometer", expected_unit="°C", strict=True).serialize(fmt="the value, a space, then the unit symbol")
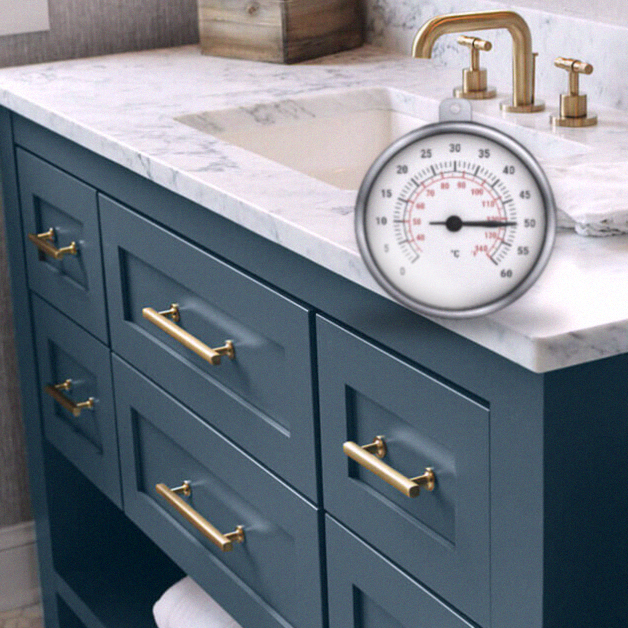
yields 50 °C
